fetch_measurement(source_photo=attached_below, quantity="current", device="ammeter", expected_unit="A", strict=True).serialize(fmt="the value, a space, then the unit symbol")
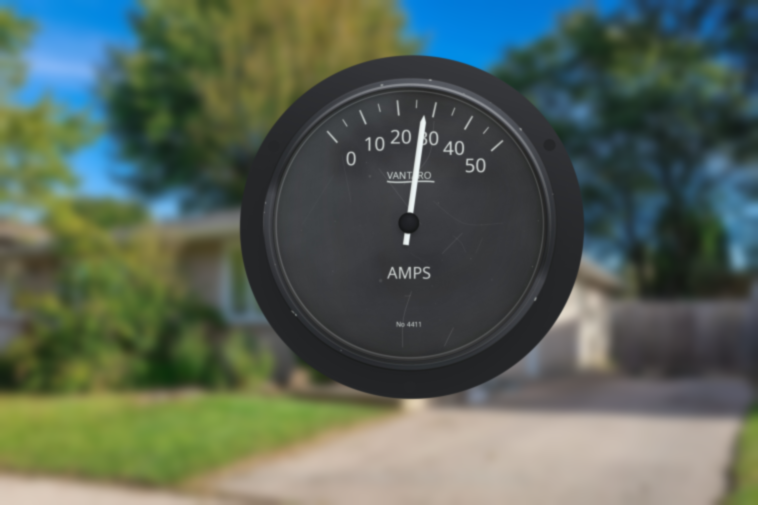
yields 27.5 A
